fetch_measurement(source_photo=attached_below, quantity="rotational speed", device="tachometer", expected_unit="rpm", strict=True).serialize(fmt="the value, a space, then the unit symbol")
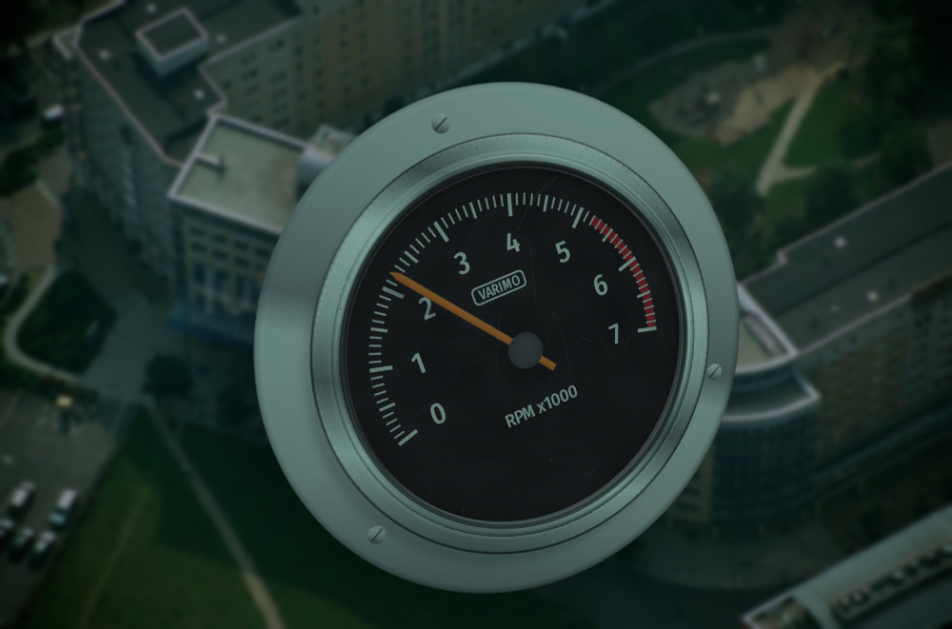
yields 2200 rpm
